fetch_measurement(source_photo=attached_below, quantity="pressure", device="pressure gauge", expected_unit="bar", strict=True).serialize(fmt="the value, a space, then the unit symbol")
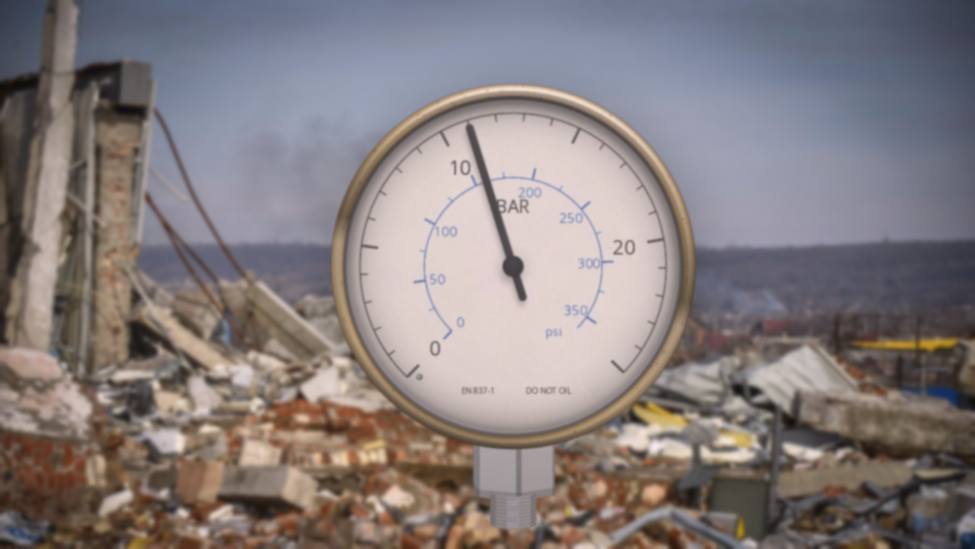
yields 11 bar
